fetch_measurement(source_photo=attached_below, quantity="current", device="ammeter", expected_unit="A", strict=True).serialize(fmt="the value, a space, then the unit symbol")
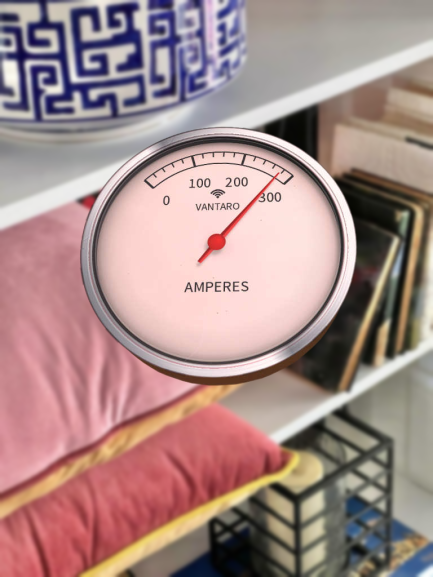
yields 280 A
